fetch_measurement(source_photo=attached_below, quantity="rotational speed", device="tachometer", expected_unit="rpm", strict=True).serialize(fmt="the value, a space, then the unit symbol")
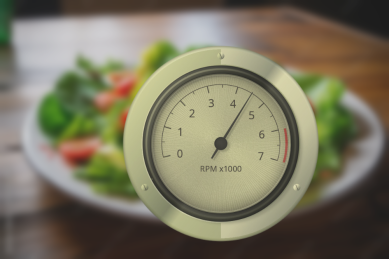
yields 4500 rpm
